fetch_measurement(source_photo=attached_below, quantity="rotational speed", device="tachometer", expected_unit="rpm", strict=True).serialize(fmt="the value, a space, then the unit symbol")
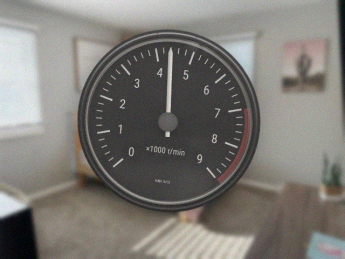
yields 4400 rpm
